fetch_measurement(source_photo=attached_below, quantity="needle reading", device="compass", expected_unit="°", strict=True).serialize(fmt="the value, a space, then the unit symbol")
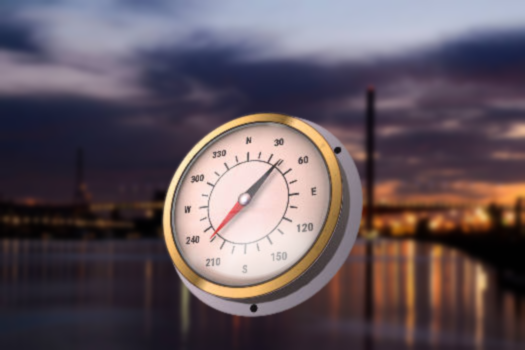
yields 225 °
